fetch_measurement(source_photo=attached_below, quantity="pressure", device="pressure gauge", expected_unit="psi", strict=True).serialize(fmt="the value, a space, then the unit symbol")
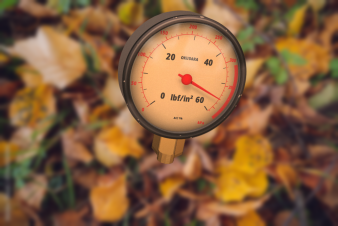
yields 55 psi
